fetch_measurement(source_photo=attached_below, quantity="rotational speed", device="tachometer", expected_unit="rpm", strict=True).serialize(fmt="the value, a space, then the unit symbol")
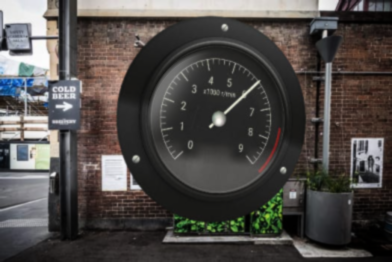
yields 6000 rpm
